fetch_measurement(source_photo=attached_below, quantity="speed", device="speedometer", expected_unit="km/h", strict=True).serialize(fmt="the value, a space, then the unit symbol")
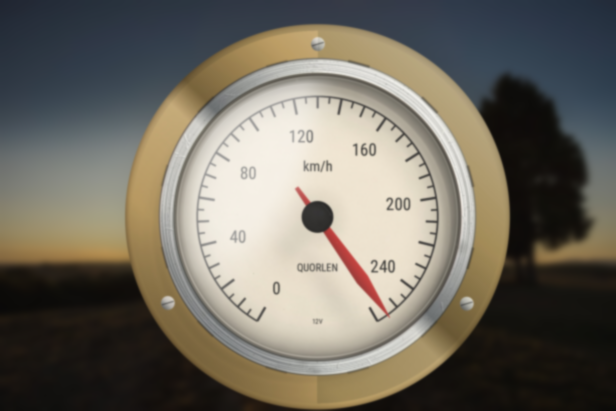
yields 255 km/h
